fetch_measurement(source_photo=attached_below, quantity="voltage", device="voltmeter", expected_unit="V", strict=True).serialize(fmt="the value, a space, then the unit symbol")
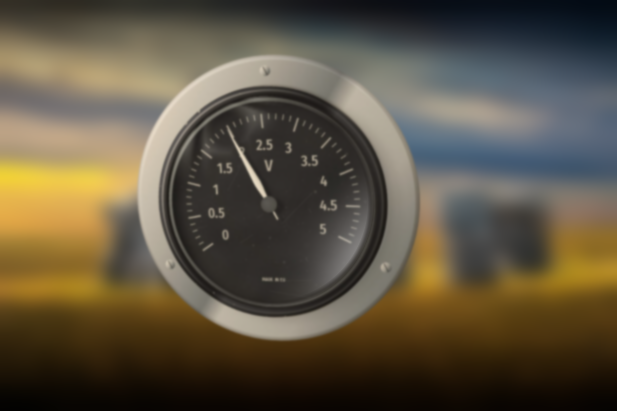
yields 2 V
